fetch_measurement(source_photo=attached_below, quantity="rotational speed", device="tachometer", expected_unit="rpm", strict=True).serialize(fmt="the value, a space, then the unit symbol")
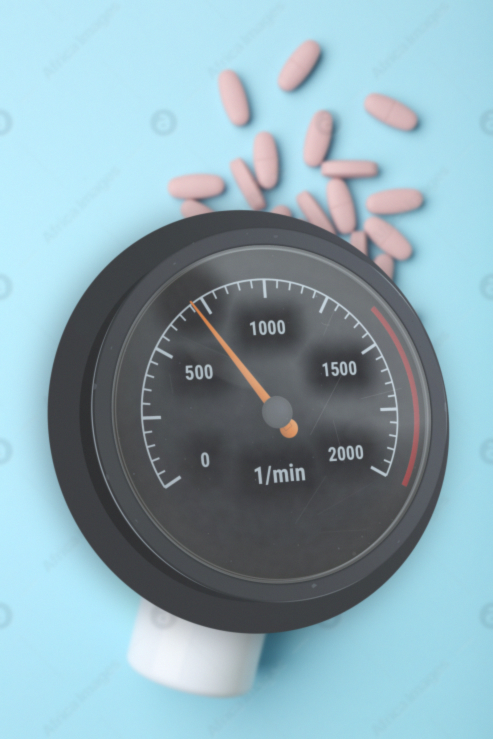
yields 700 rpm
